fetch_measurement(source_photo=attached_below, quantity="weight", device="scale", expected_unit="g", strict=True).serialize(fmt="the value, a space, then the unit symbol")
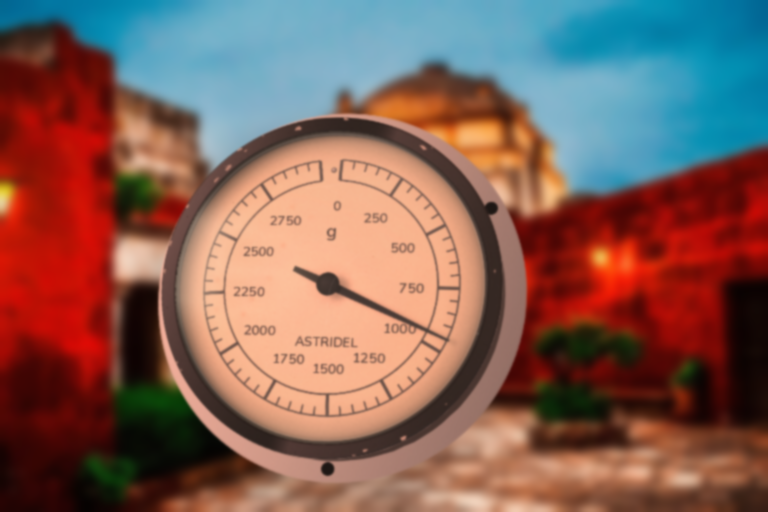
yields 950 g
